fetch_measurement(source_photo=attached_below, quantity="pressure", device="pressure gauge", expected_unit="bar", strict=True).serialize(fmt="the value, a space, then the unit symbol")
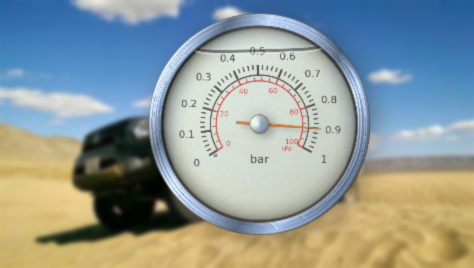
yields 0.9 bar
